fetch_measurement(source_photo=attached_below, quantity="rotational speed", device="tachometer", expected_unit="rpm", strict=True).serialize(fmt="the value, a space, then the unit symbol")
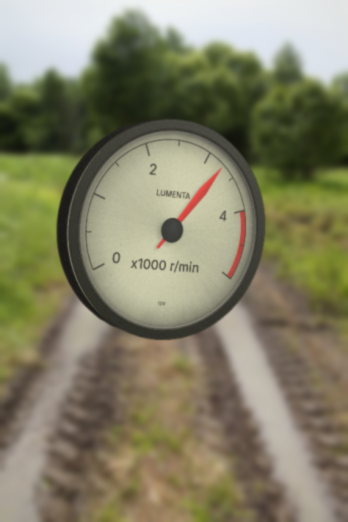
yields 3250 rpm
